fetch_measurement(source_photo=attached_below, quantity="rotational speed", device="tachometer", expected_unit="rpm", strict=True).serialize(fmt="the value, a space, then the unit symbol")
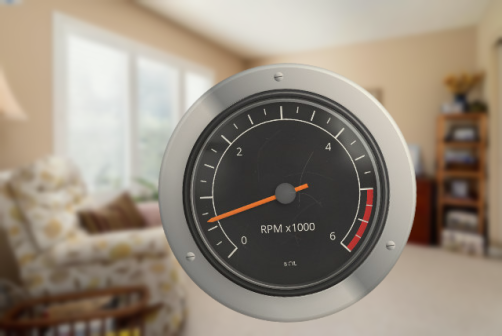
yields 625 rpm
